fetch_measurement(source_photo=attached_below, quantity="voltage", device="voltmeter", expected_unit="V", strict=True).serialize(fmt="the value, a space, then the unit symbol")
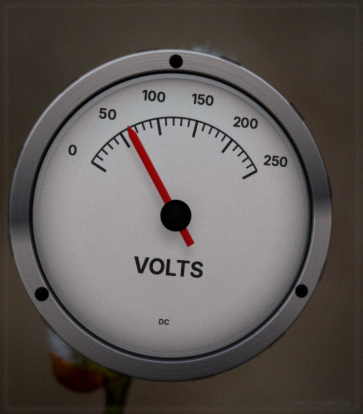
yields 60 V
